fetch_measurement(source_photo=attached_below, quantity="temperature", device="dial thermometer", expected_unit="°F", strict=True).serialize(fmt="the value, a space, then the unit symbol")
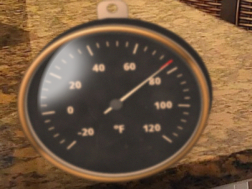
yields 76 °F
